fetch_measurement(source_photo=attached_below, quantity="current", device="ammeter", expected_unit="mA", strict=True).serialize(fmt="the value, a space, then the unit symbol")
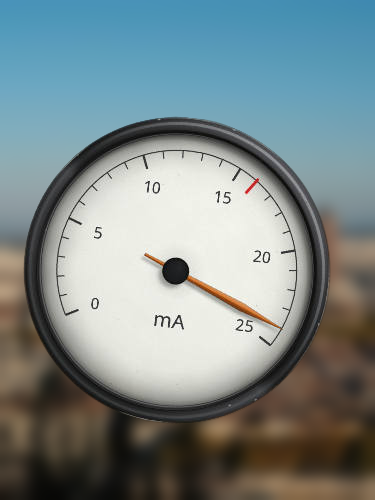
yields 24 mA
